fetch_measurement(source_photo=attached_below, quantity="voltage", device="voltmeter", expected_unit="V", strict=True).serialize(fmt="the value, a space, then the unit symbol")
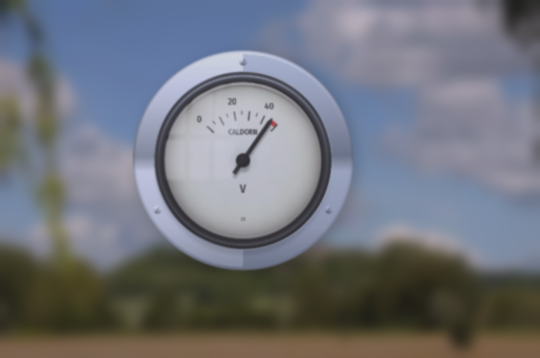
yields 45 V
